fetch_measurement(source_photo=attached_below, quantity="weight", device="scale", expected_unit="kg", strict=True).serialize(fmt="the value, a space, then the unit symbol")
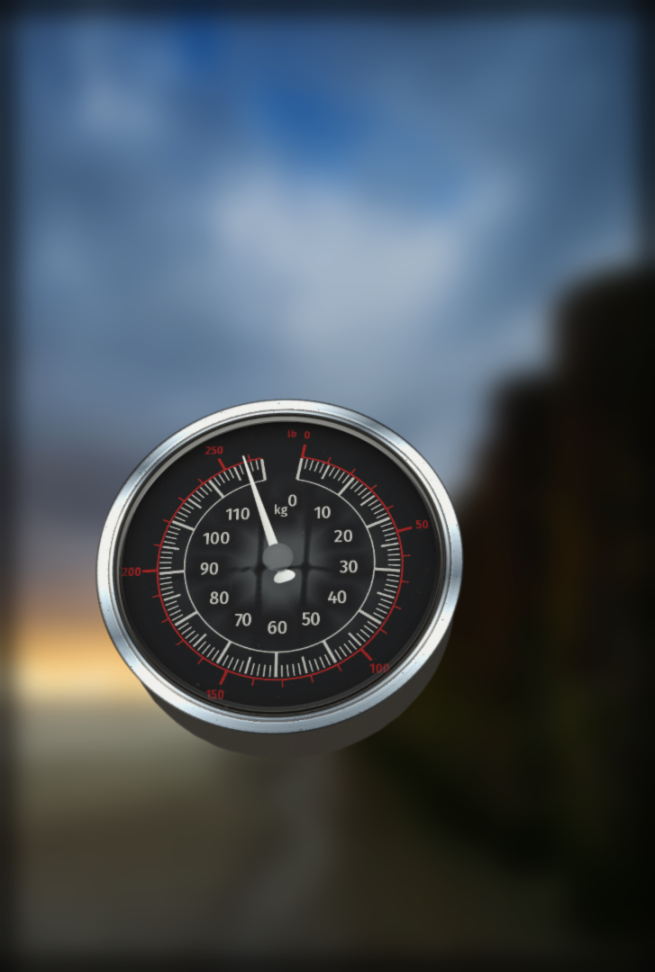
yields 117 kg
